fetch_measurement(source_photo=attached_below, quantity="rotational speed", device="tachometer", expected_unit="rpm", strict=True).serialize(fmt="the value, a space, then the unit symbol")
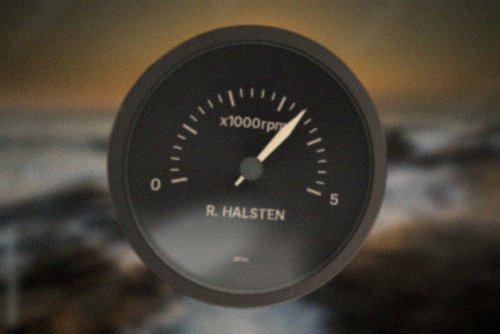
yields 3400 rpm
